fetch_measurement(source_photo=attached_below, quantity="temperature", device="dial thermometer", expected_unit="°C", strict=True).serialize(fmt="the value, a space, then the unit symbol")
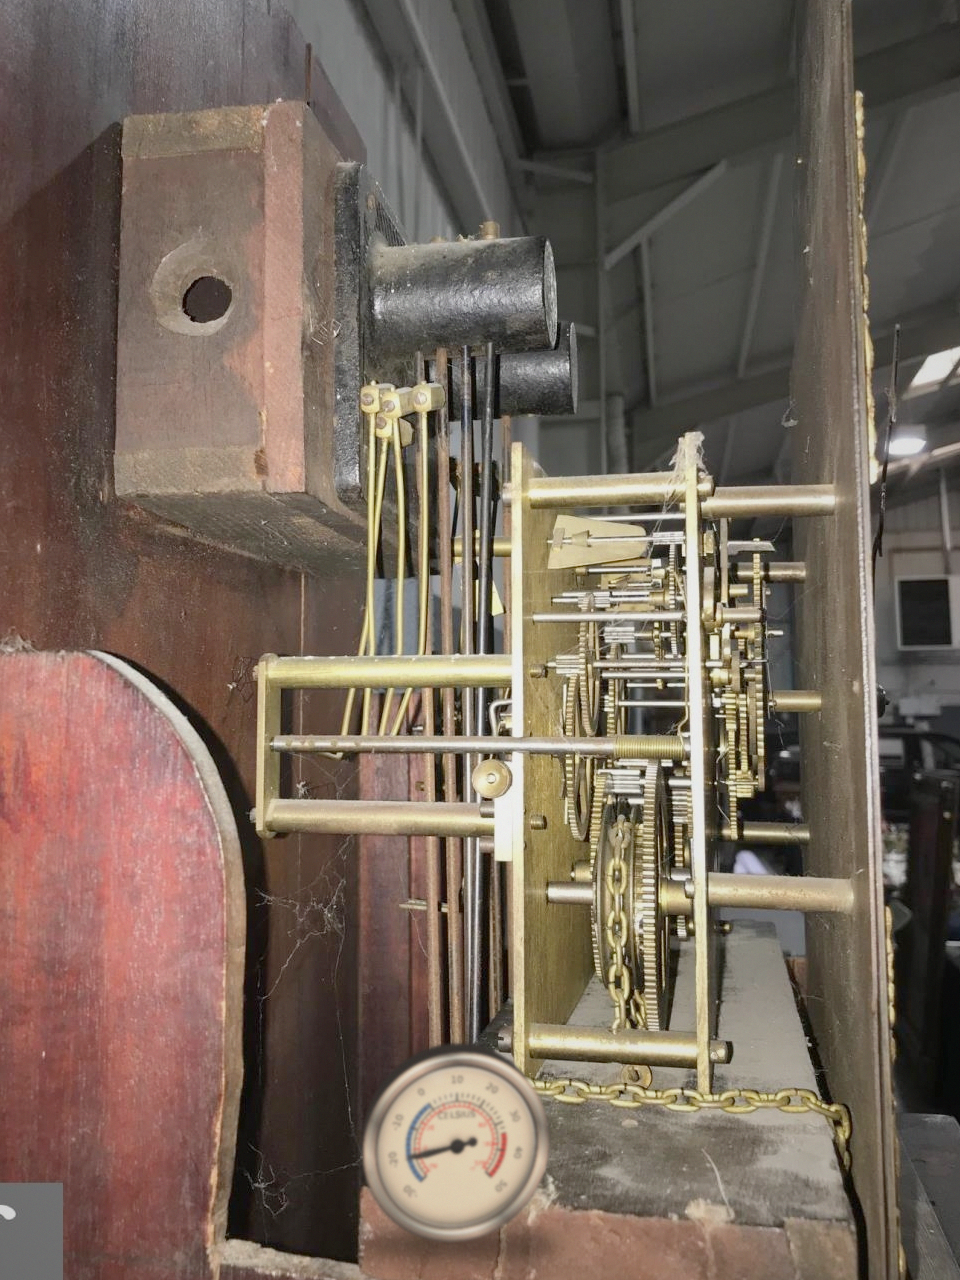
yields -20 °C
